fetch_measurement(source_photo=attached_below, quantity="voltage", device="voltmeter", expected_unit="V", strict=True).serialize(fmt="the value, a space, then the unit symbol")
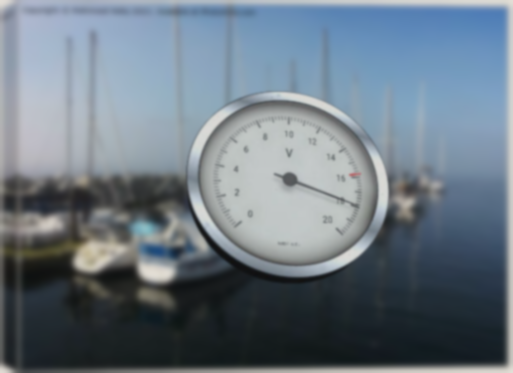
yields 18 V
